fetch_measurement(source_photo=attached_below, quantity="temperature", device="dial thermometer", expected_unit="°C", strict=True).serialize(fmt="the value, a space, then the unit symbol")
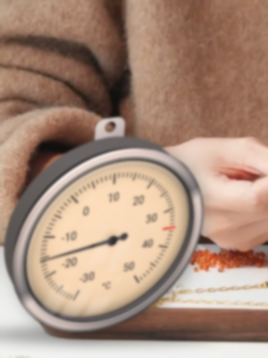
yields -15 °C
